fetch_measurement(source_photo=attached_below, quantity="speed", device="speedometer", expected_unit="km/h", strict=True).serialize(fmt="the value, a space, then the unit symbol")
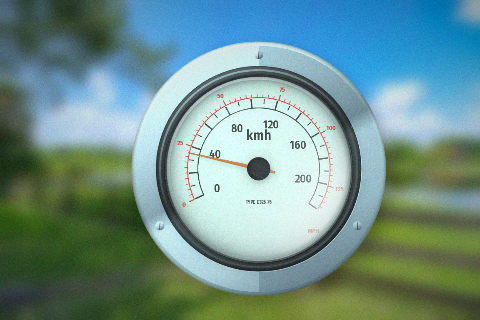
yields 35 km/h
